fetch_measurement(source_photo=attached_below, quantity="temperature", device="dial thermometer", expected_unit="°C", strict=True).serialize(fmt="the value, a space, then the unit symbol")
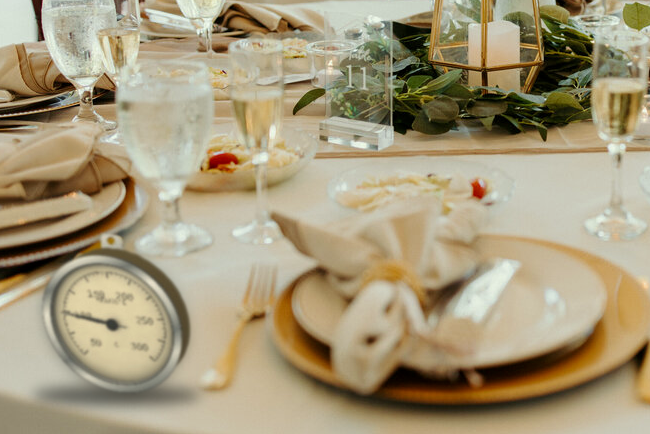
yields 100 °C
